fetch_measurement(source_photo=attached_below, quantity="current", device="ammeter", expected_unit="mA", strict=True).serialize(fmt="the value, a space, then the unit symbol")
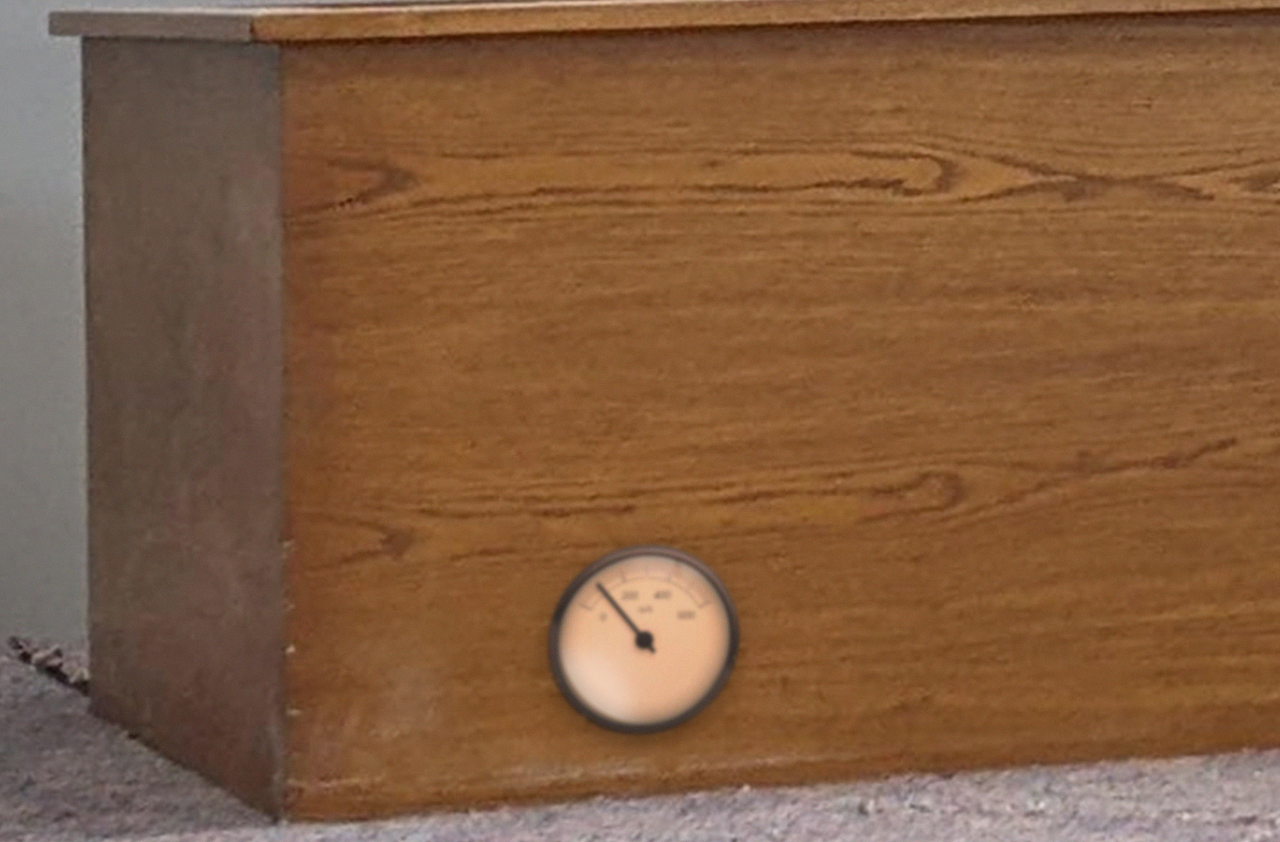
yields 100 mA
